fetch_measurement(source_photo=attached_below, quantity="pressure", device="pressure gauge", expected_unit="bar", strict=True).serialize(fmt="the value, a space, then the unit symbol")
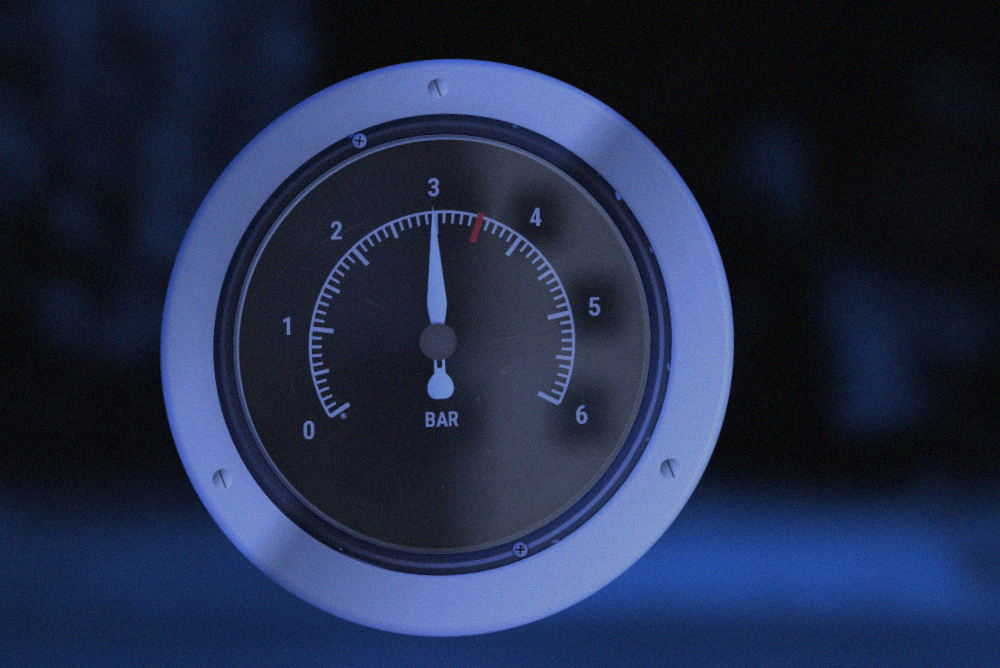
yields 3 bar
